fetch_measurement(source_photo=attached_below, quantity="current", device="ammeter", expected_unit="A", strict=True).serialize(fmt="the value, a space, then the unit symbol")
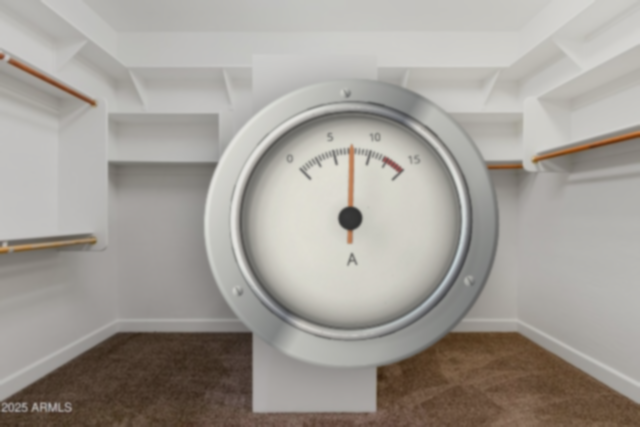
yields 7.5 A
